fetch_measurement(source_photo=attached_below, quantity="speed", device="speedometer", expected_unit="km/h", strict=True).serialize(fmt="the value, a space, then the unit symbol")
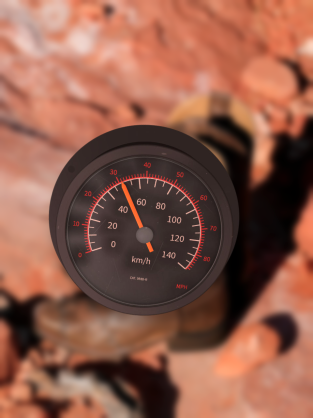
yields 50 km/h
